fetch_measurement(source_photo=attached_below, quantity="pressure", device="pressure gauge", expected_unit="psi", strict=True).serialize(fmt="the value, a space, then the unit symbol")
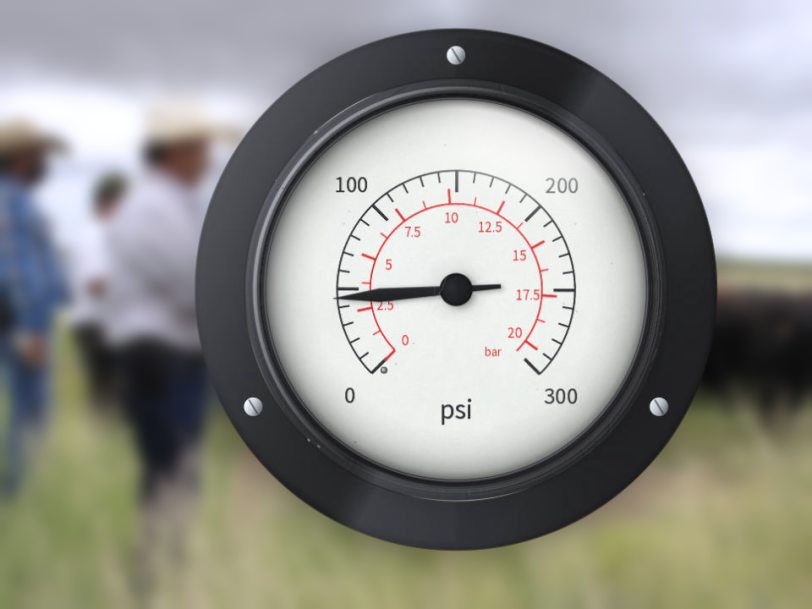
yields 45 psi
